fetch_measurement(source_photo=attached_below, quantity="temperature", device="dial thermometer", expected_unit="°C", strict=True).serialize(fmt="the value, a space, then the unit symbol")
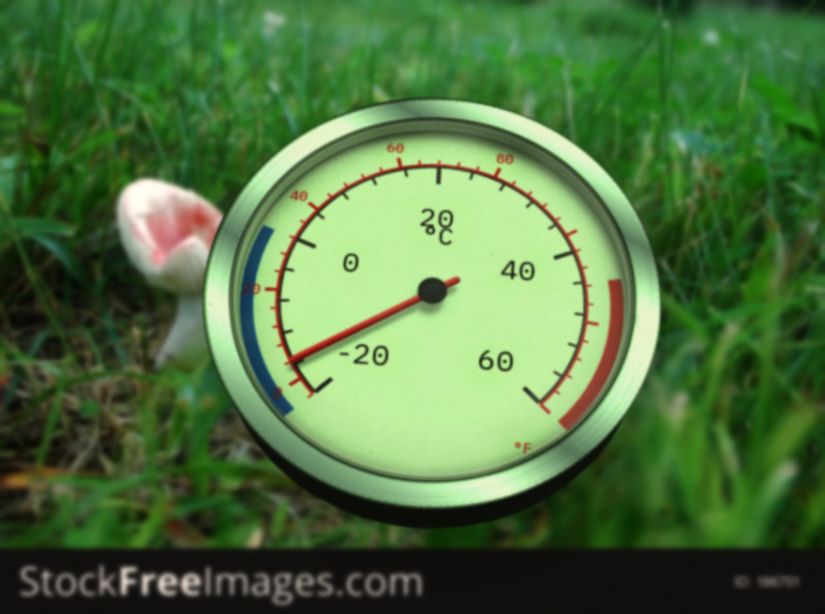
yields -16 °C
